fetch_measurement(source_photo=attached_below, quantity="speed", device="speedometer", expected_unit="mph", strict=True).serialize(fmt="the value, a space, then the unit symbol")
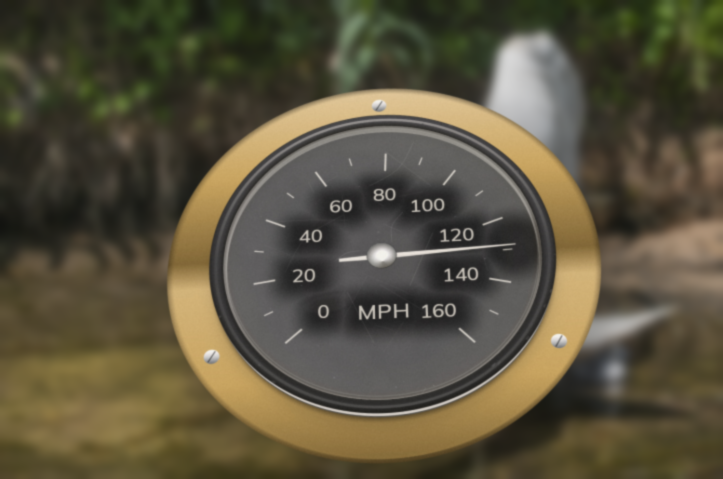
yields 130 mph
